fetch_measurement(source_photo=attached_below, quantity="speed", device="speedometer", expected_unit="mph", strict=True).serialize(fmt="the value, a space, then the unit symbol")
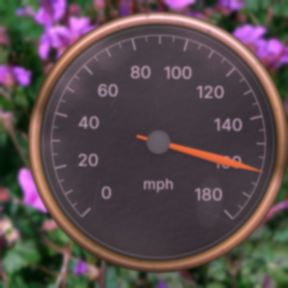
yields 160 mph
